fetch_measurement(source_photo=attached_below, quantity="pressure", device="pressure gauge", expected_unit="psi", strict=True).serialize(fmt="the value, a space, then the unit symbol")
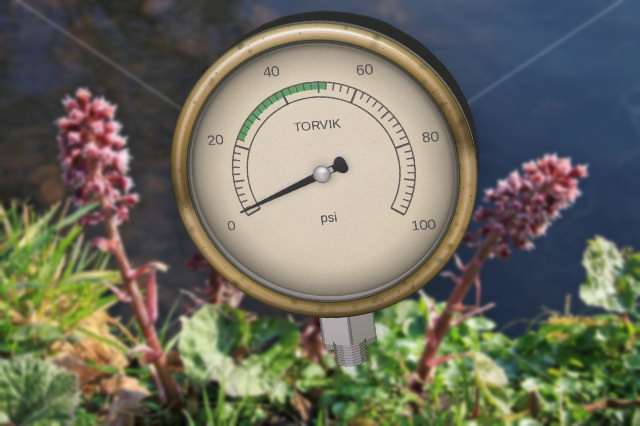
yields 2 psi
